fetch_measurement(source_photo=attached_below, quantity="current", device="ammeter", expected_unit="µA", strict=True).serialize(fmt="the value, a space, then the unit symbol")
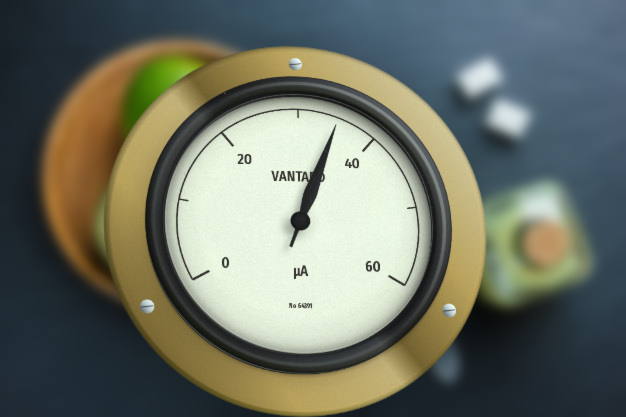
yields 35 µA
